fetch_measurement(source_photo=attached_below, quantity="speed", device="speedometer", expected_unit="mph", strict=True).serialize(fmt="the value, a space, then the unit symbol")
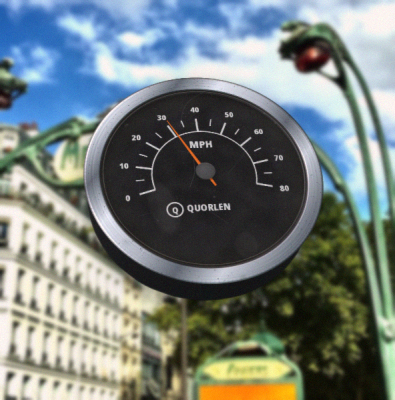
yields 30 mph
